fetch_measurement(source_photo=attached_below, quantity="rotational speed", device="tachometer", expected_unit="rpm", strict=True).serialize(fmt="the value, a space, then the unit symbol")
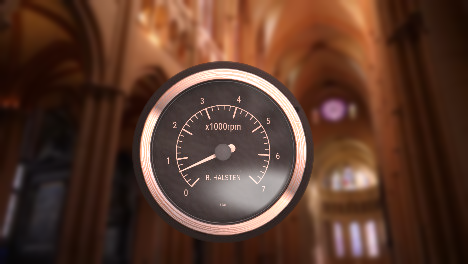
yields 600 rpm
